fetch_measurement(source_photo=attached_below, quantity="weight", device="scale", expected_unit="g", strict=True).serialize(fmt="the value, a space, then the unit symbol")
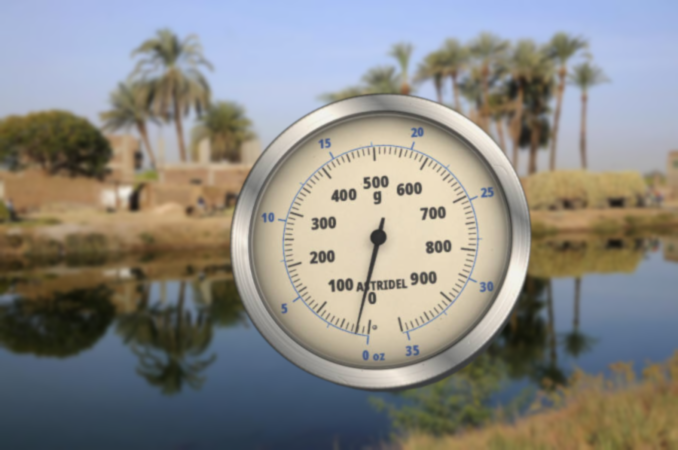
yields 20 g
